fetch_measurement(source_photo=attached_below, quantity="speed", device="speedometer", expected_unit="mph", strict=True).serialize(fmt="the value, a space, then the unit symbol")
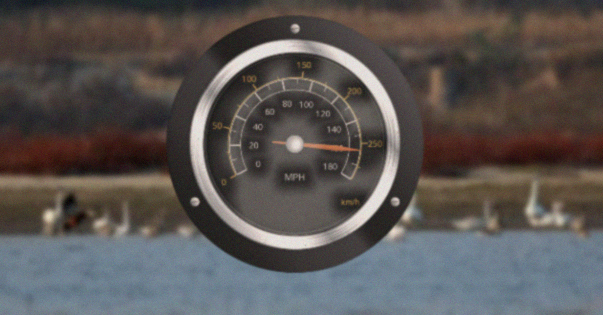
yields 160 mph
